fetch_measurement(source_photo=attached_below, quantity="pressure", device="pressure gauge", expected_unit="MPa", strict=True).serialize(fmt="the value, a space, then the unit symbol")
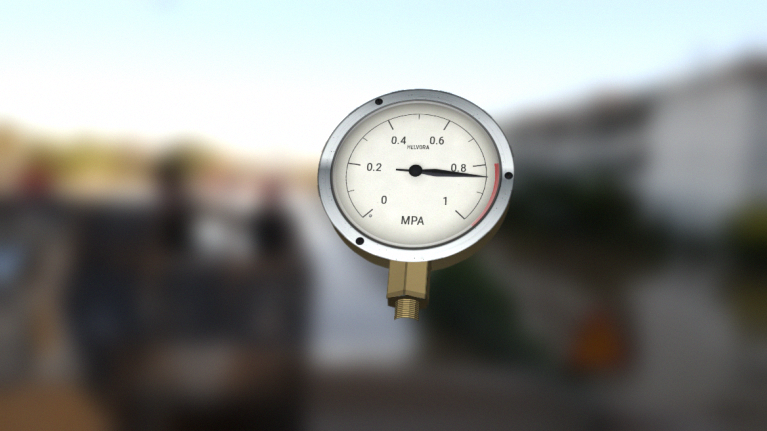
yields 0.85 MPa
